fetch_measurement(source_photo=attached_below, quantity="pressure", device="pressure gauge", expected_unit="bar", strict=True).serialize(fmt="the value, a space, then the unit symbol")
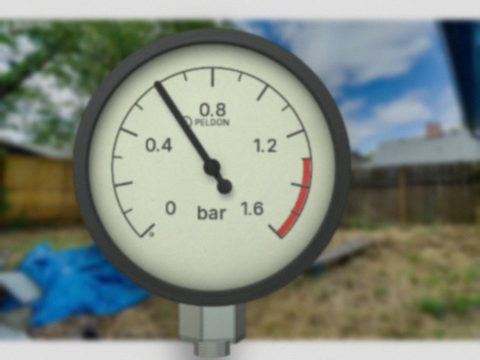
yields 0.6 bar
